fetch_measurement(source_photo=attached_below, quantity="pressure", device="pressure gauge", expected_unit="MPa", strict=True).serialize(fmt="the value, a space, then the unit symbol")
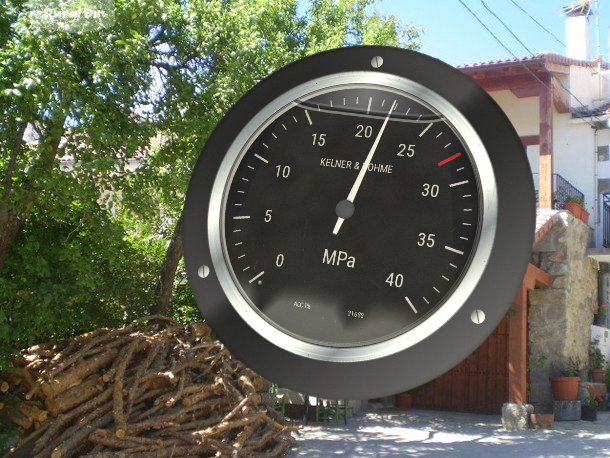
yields 22 MPa
